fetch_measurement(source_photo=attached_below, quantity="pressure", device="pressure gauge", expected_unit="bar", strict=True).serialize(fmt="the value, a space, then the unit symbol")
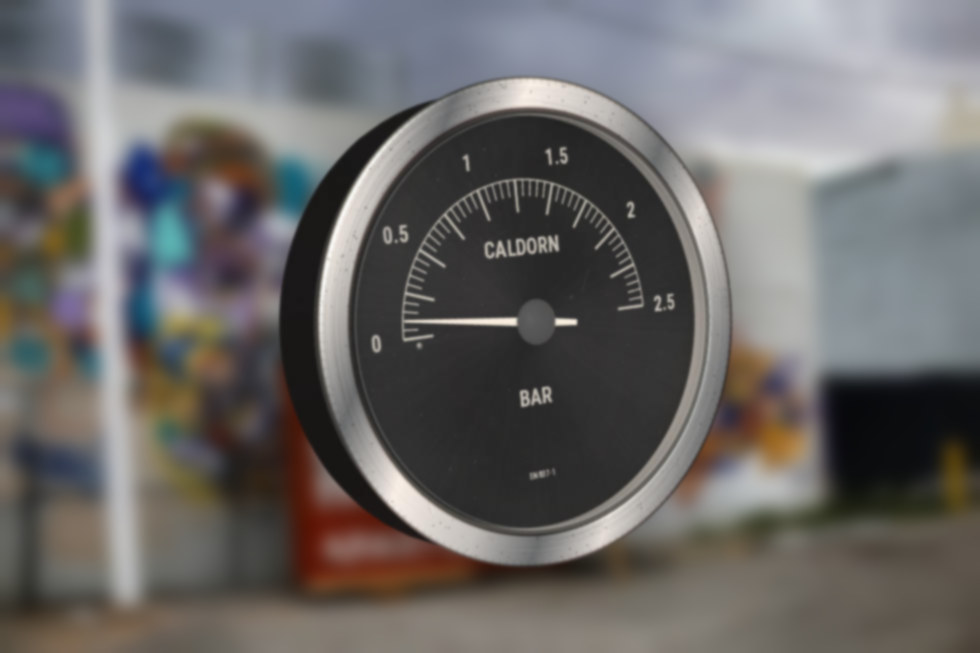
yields 0.1 bar
